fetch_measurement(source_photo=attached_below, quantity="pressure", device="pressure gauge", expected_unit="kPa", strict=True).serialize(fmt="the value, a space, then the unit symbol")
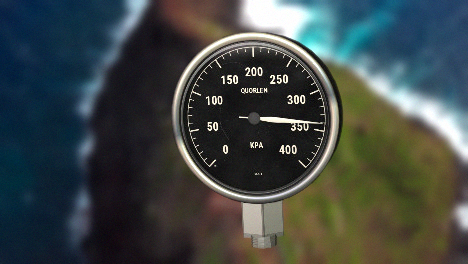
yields 340 kPa
